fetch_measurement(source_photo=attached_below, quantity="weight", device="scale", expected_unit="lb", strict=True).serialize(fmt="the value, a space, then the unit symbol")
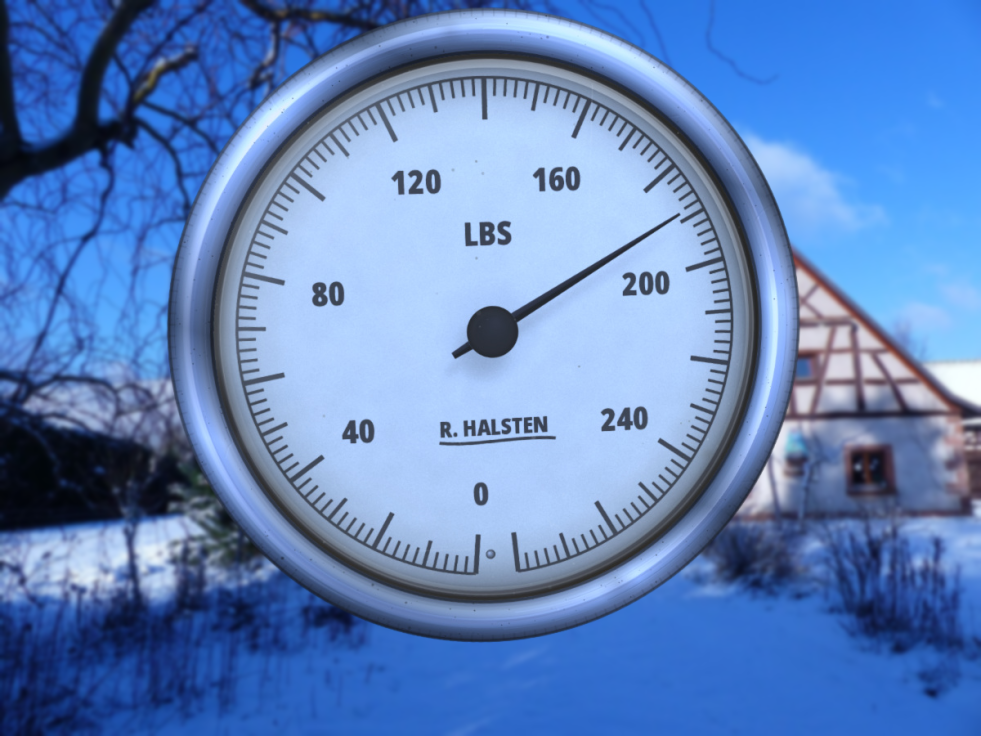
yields 188 lb
